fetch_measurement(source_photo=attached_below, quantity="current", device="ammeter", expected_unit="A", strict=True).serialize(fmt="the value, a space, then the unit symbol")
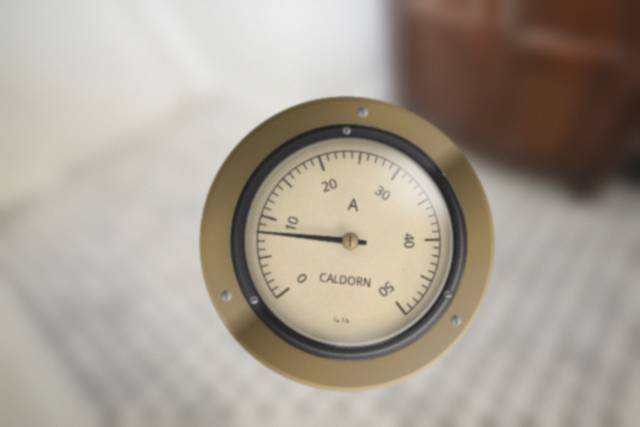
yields 8 A
